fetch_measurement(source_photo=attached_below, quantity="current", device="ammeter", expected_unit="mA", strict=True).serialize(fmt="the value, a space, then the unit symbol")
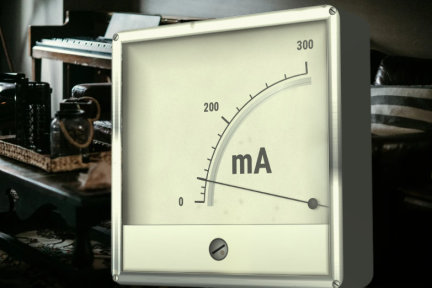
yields 100 mA
